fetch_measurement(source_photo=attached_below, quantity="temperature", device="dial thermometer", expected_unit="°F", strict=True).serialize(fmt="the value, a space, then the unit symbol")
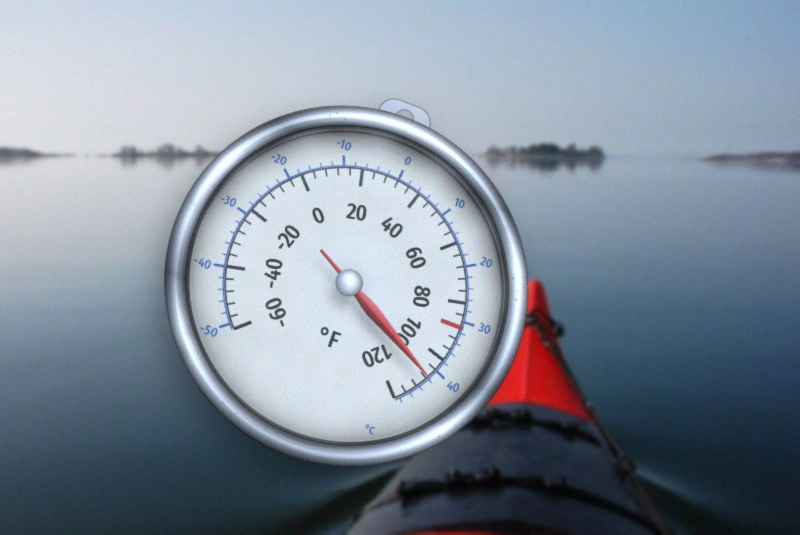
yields 108 °F
